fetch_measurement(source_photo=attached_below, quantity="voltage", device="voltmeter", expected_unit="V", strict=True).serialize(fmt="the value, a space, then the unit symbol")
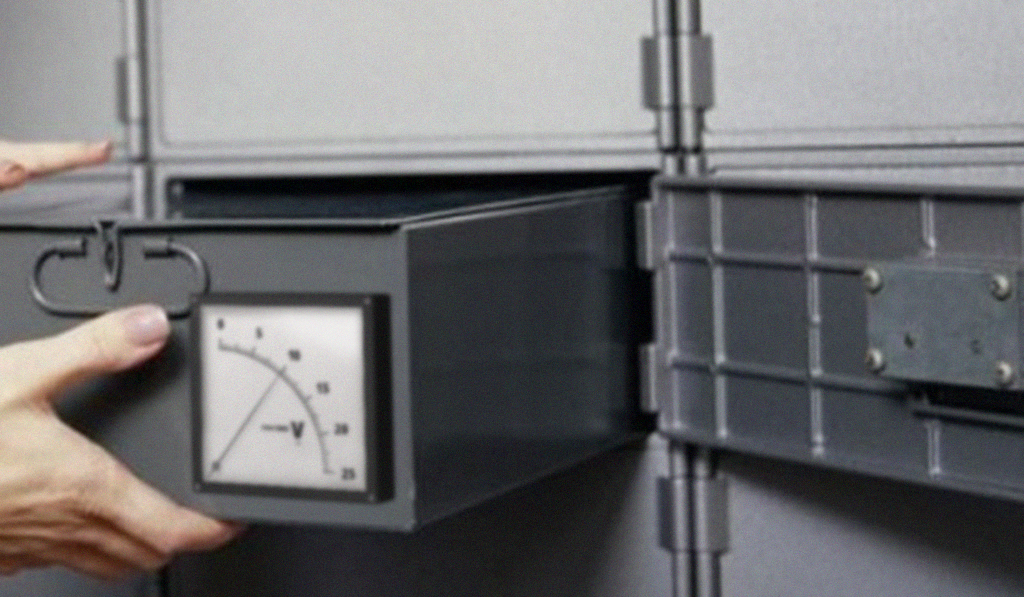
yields 10 V
